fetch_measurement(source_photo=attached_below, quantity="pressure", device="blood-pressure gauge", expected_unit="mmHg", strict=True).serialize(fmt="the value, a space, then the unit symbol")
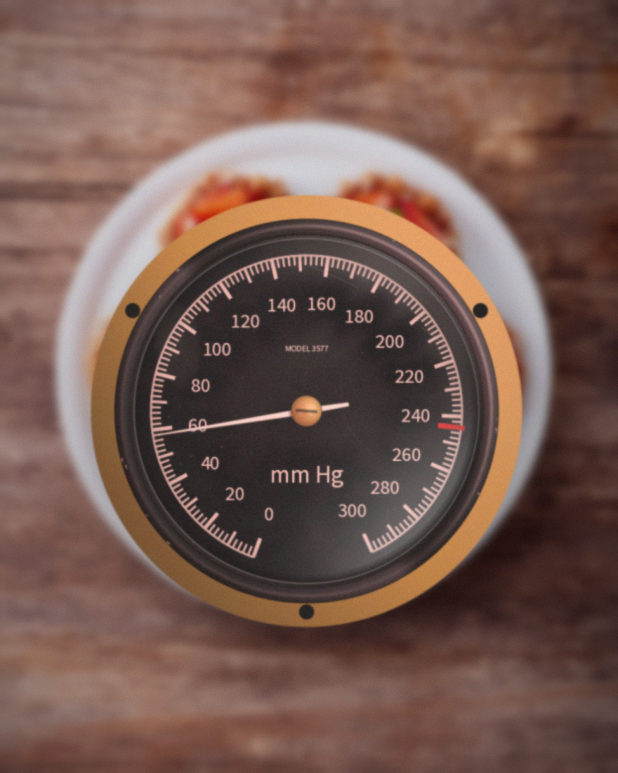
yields 58 mmHg
